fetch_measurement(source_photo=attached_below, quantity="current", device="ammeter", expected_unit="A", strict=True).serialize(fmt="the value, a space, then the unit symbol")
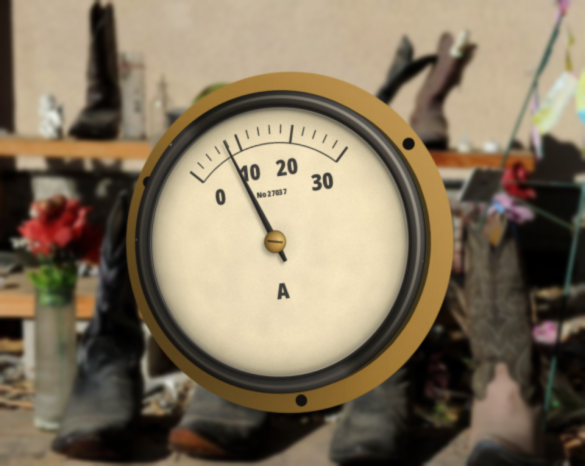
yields 8 A
